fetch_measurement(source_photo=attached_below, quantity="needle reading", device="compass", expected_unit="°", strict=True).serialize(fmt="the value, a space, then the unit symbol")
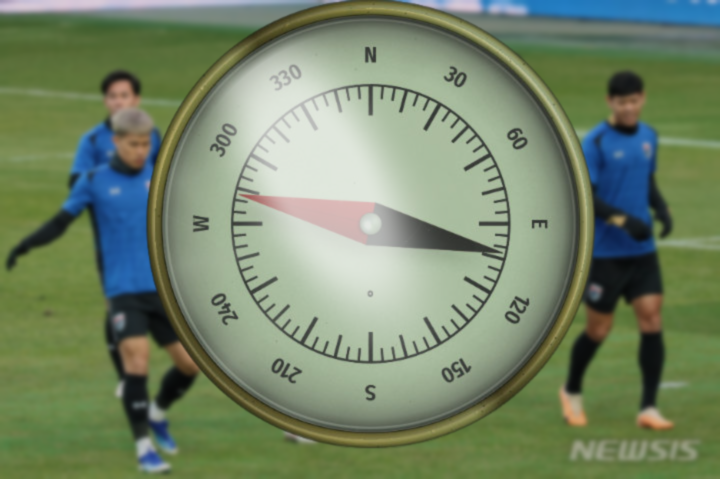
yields 282.5 °
